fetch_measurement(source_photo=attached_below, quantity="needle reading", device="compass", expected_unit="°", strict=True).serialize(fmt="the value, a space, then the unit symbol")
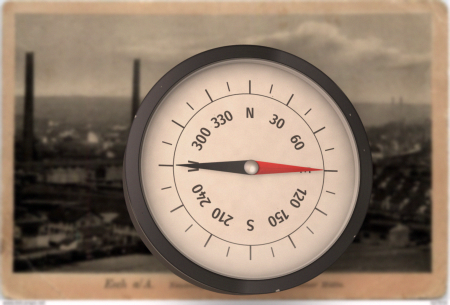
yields 90 °
